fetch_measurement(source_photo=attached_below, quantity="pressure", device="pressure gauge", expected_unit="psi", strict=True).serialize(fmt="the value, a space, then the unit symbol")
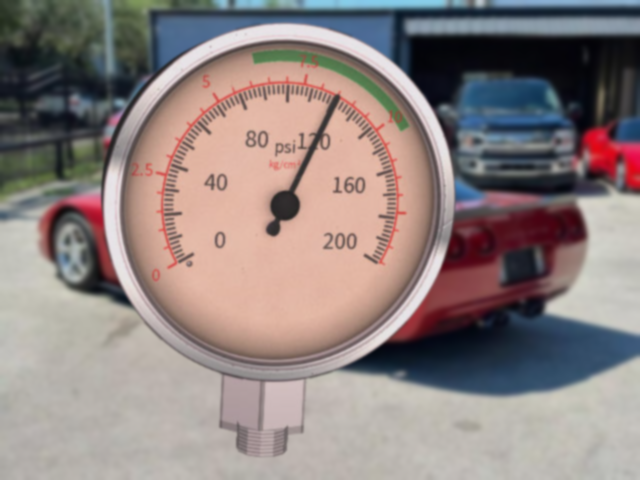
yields 120 psi
